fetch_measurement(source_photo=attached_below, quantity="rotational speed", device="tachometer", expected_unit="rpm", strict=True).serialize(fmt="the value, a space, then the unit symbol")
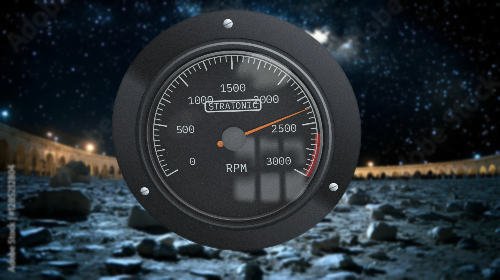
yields 2350 rpm
